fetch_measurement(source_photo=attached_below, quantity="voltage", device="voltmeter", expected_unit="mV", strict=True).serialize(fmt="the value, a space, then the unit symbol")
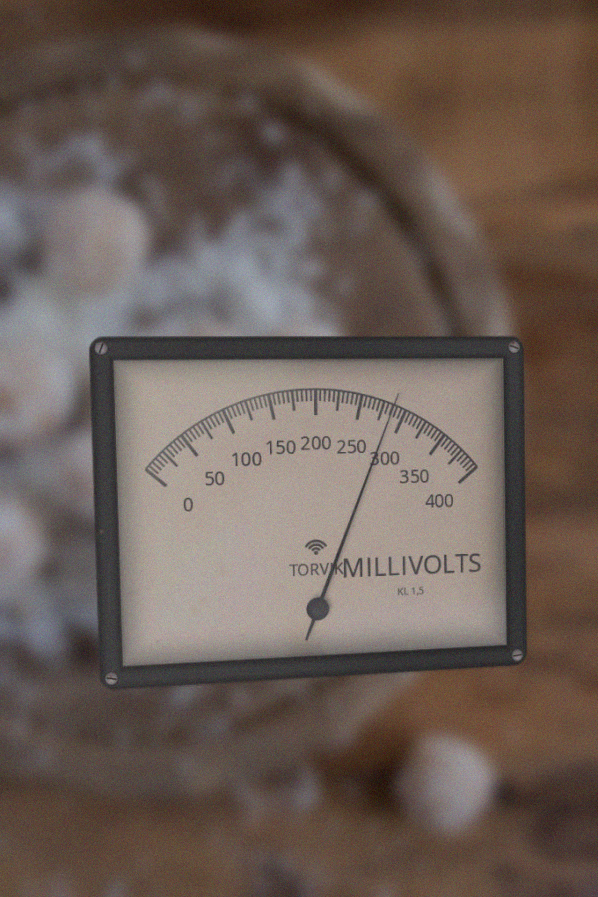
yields 285 mV
